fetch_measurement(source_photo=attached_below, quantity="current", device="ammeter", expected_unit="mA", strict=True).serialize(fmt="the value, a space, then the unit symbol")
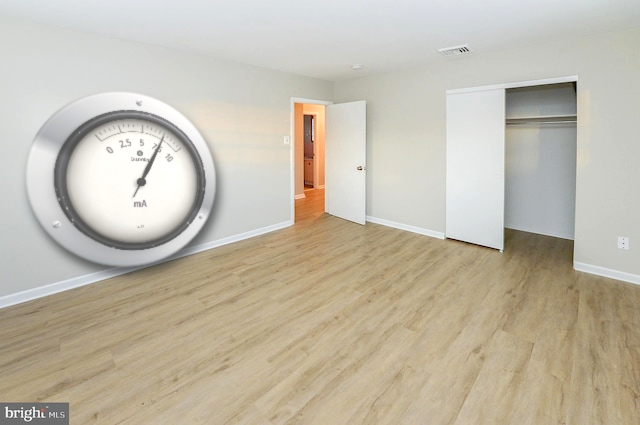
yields 7.5 mA
